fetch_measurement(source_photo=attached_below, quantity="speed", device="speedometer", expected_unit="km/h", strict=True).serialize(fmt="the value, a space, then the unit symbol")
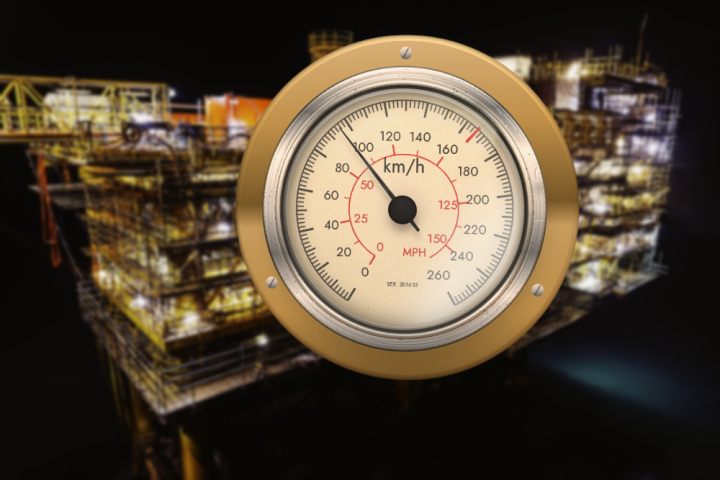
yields 96 km/h
